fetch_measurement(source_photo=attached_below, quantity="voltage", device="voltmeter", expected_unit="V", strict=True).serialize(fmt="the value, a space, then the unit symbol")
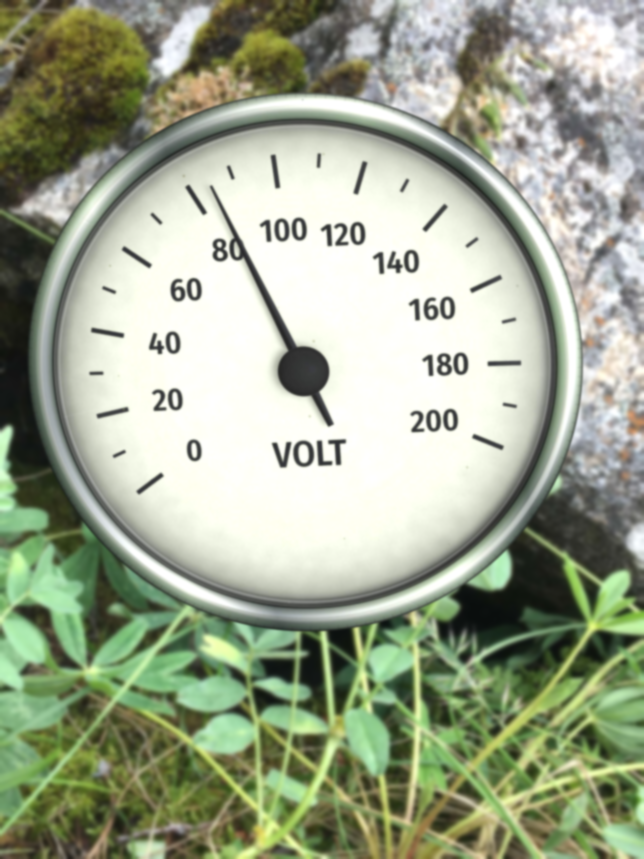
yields 85 V
